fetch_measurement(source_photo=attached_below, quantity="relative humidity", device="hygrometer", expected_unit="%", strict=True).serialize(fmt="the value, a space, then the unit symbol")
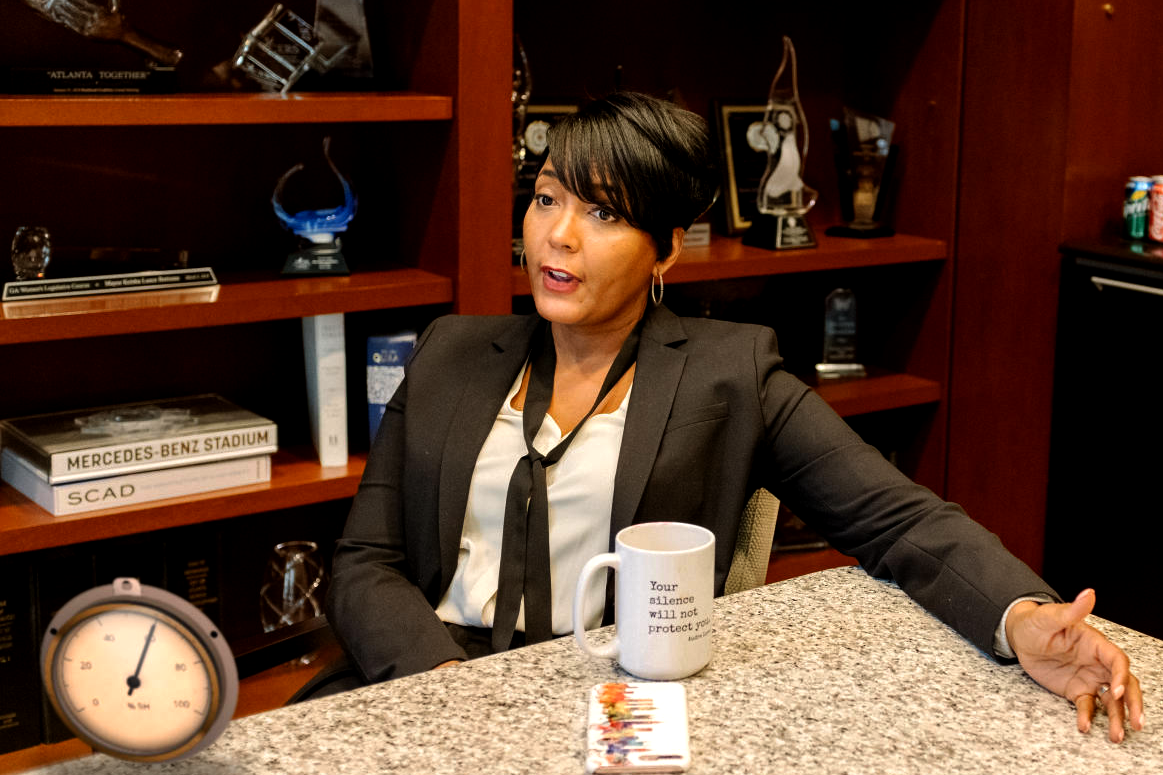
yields 60 %
